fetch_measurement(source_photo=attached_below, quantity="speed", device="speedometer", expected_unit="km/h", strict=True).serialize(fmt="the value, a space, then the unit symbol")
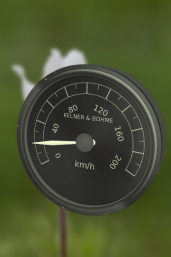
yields 20 km/h
